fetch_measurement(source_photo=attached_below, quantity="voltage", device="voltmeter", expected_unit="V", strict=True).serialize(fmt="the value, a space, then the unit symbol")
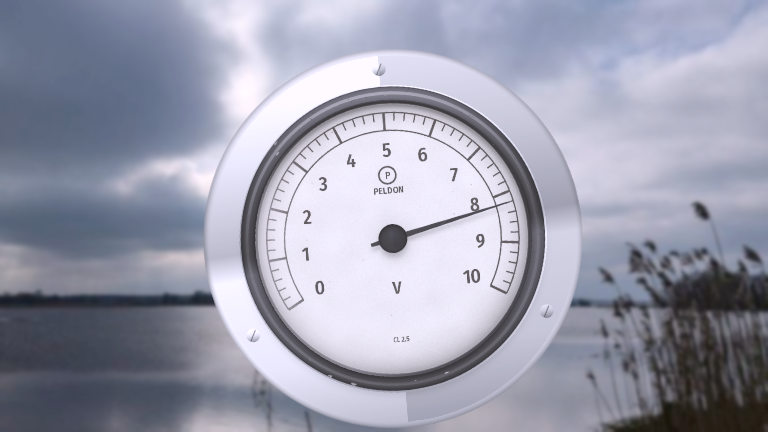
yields 8.2 V
